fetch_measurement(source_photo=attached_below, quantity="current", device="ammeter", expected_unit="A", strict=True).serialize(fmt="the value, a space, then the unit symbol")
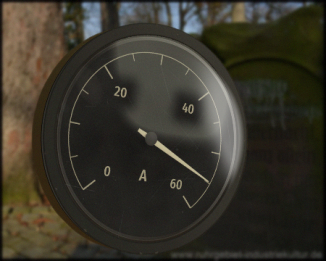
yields 55 A
